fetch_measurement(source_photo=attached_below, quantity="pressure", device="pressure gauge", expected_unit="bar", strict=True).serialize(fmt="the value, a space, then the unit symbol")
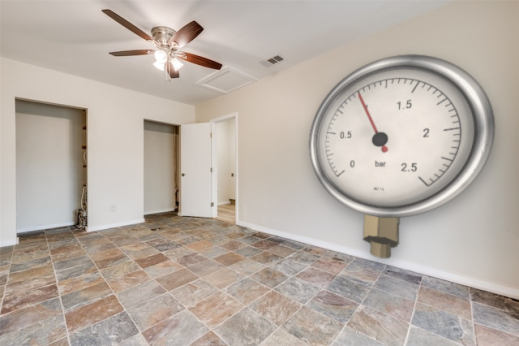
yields 1 bar
